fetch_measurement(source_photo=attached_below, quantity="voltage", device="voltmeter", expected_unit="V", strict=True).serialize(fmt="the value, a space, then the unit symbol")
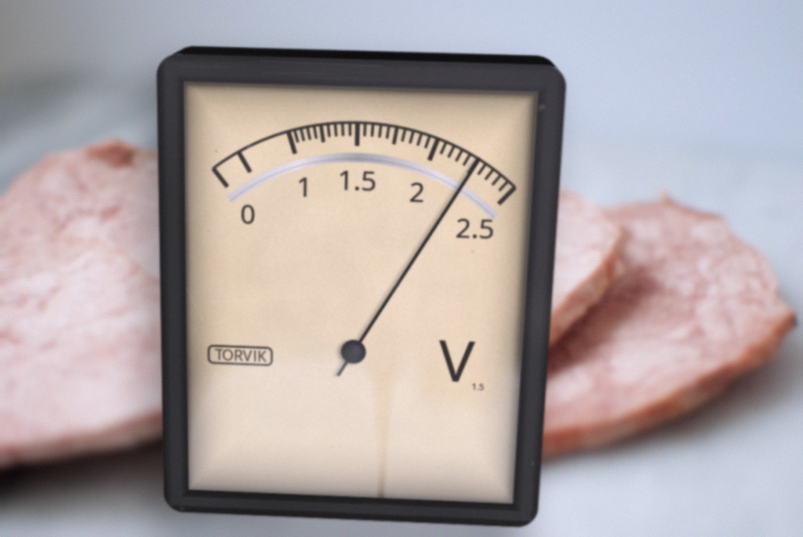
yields 2.25 V
